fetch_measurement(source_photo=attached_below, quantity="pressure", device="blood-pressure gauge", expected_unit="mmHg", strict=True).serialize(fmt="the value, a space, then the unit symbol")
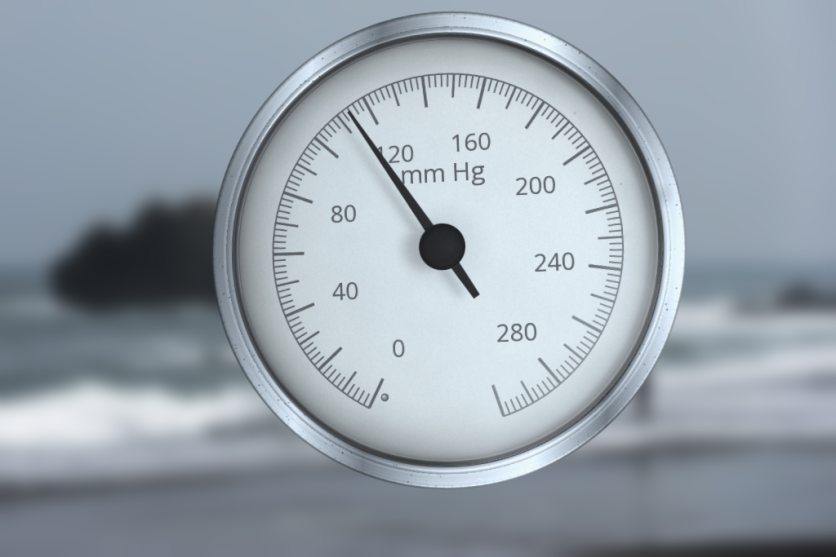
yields 114 mmHg
